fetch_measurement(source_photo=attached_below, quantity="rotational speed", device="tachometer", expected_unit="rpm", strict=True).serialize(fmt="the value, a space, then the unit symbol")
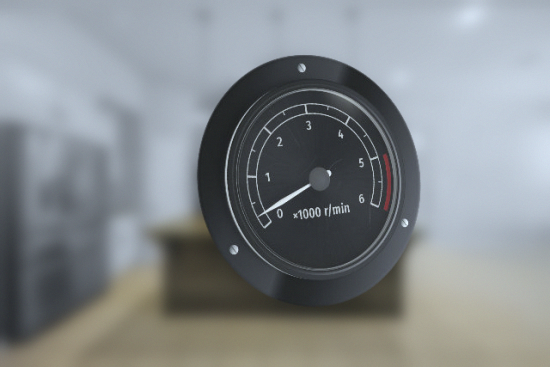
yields 250 rpm
